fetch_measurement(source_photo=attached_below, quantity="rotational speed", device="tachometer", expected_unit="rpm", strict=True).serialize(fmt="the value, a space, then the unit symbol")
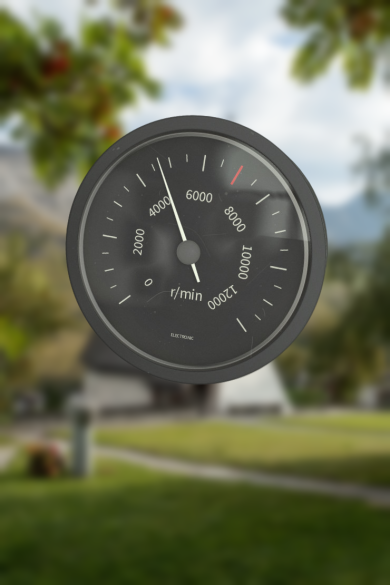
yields 4750 rpm
